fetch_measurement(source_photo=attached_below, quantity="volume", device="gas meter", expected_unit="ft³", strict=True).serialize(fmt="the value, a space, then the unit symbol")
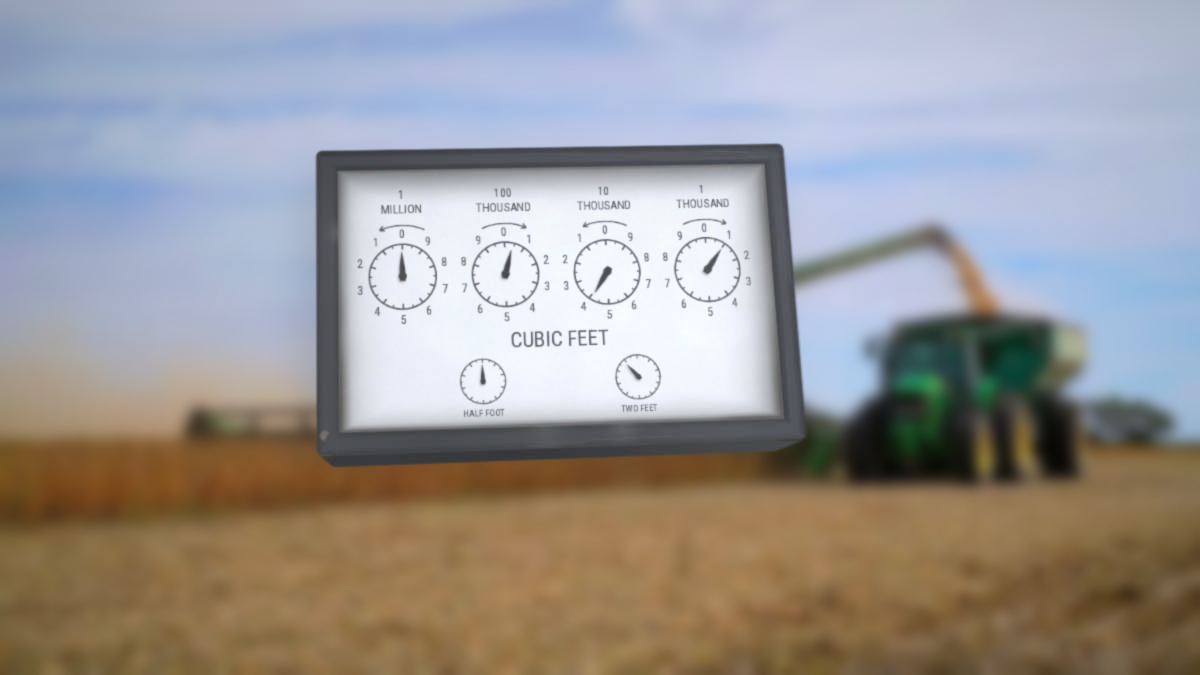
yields 4100 ft³
